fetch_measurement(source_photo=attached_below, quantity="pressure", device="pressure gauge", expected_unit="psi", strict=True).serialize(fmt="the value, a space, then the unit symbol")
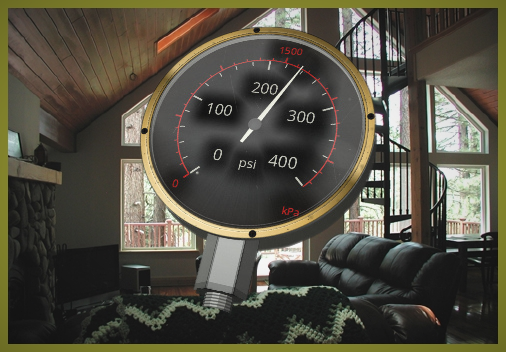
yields 240 psi
